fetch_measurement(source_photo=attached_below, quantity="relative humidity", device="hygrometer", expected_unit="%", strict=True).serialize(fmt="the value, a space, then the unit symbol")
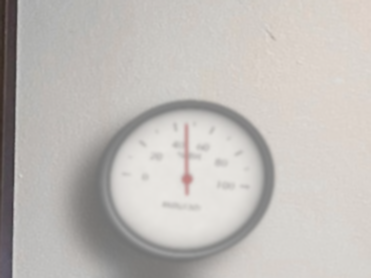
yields 45 %
